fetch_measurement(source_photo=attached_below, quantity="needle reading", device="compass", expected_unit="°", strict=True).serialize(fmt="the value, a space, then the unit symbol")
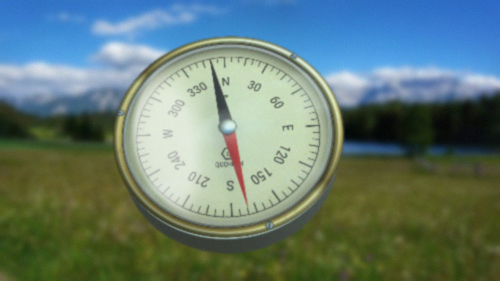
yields 170 °
